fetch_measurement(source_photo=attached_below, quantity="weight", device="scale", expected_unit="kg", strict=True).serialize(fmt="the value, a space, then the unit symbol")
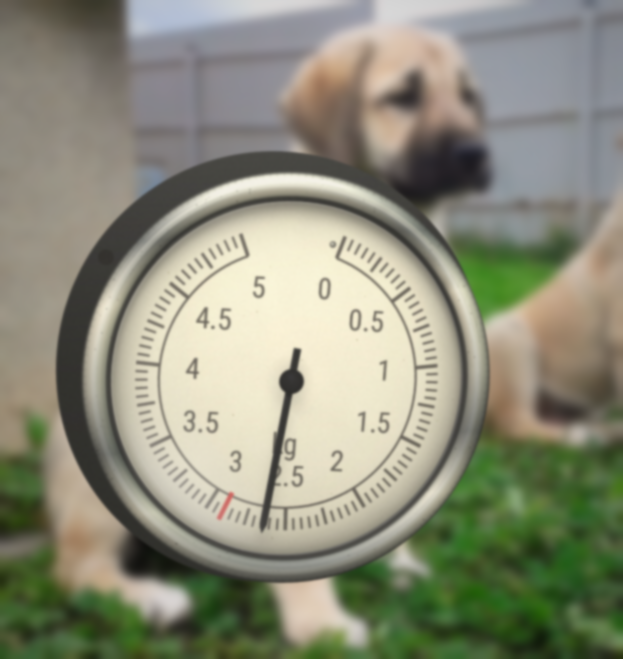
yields 2.65 kg
